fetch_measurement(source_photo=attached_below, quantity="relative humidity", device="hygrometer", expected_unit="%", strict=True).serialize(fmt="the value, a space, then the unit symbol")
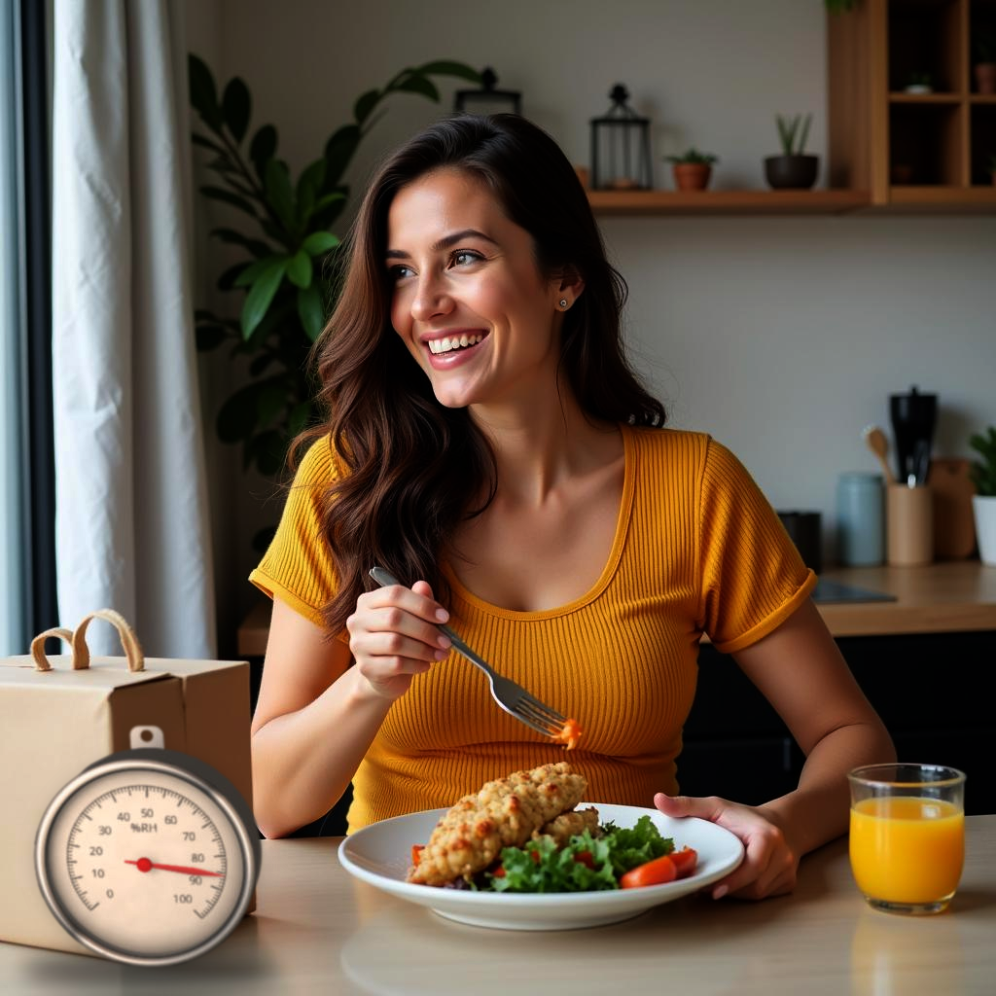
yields 85 %
